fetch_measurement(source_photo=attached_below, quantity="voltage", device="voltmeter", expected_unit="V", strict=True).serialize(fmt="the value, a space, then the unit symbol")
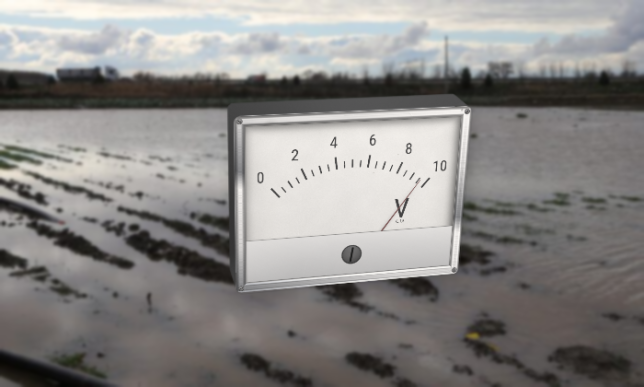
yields 9.5 V
